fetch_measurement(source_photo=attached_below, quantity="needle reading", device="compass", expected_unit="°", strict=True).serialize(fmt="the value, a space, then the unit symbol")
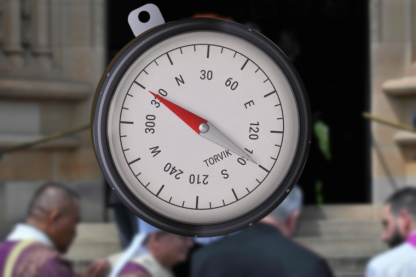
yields 330 °
